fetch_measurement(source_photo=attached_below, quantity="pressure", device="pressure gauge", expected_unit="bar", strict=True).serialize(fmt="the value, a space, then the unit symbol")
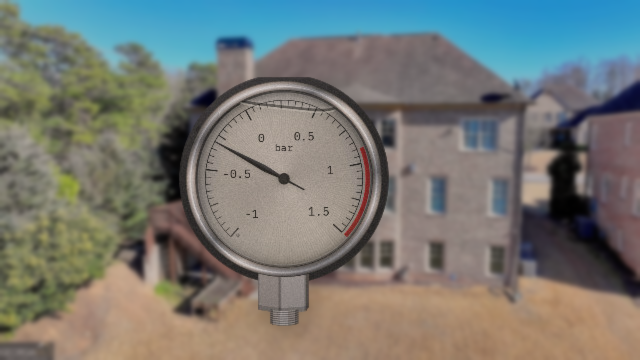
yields -0.3 bar
